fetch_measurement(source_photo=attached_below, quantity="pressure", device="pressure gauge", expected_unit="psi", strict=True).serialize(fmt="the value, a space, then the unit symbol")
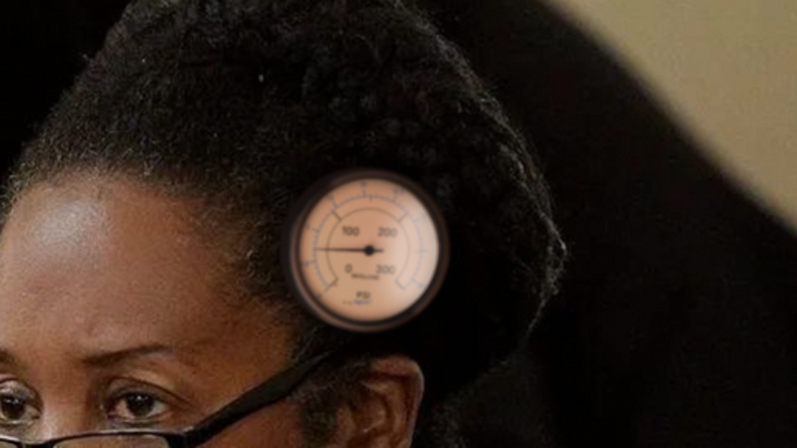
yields 50 psi
